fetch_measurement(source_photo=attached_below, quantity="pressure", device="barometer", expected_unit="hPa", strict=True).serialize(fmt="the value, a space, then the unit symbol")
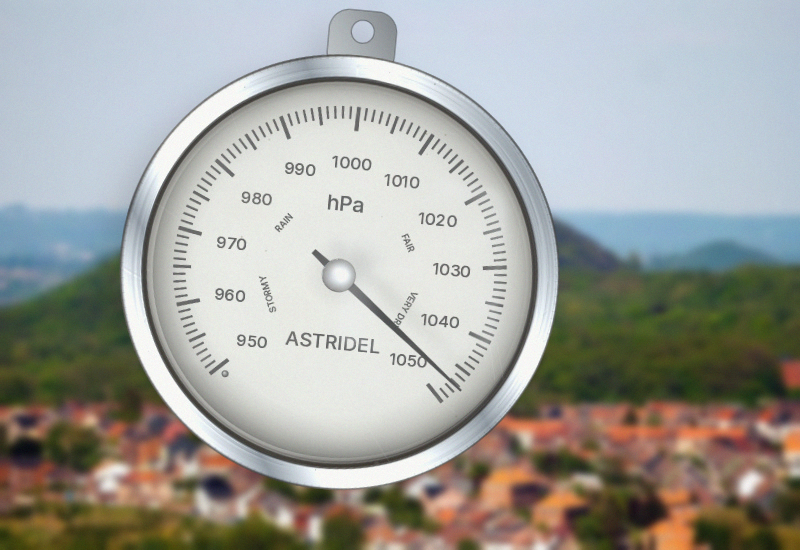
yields 1047 hPa
